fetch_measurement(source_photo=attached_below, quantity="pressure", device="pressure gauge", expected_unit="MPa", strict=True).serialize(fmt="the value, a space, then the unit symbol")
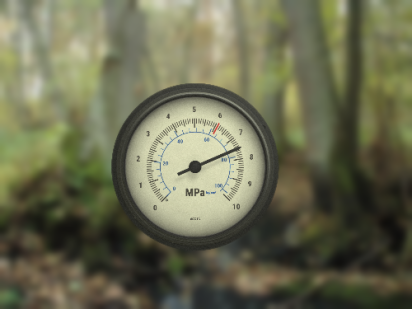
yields 7.5 MPa
